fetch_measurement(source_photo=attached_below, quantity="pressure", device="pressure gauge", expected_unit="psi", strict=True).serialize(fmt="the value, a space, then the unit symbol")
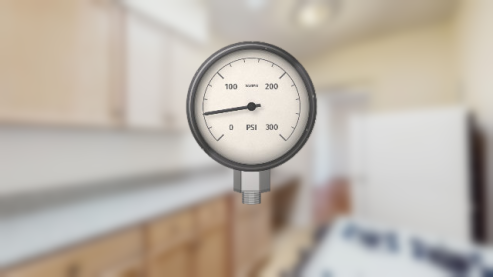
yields 40 psi
